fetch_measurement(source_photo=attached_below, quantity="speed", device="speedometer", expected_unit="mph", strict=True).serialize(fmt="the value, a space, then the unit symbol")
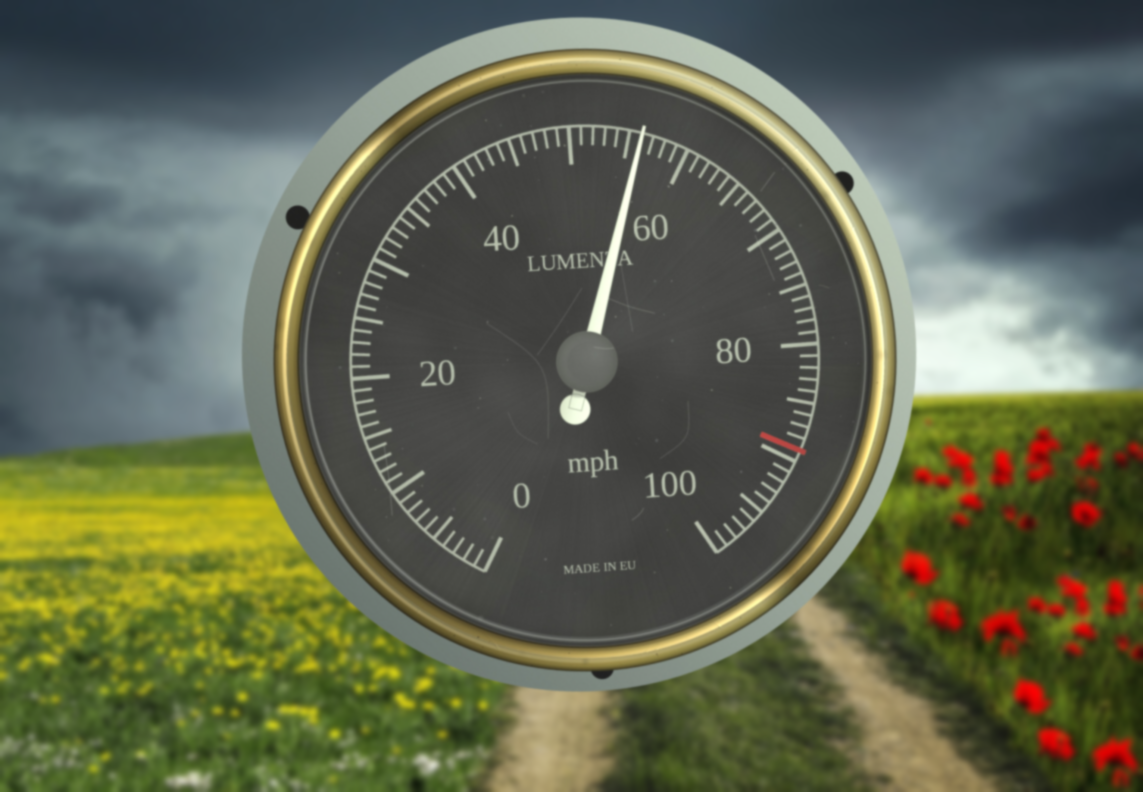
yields 56 mph
